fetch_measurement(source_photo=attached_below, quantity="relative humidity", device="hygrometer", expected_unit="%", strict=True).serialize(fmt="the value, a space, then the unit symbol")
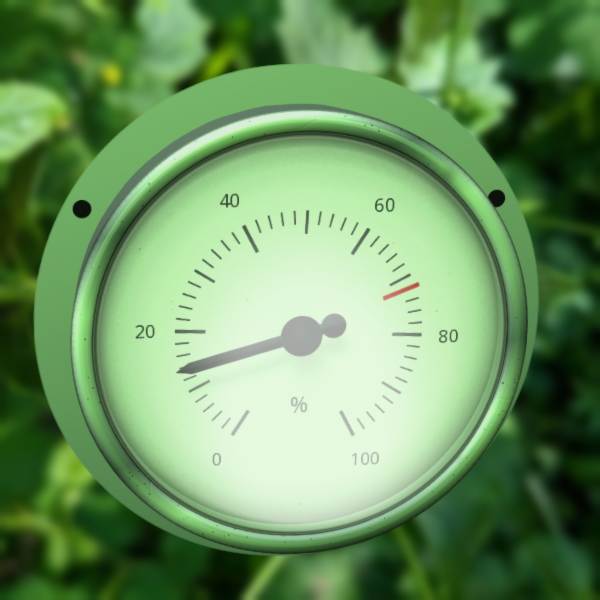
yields 14 %
